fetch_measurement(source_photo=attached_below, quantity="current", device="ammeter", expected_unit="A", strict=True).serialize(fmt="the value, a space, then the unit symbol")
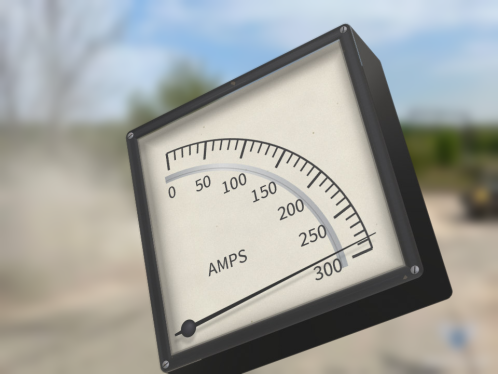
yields 290 A
